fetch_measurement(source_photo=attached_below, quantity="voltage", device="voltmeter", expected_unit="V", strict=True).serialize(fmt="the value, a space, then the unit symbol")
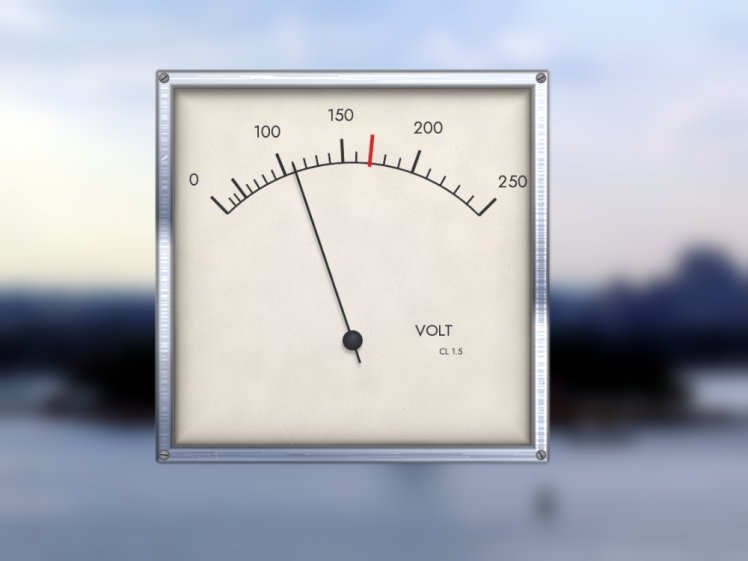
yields 110 V
